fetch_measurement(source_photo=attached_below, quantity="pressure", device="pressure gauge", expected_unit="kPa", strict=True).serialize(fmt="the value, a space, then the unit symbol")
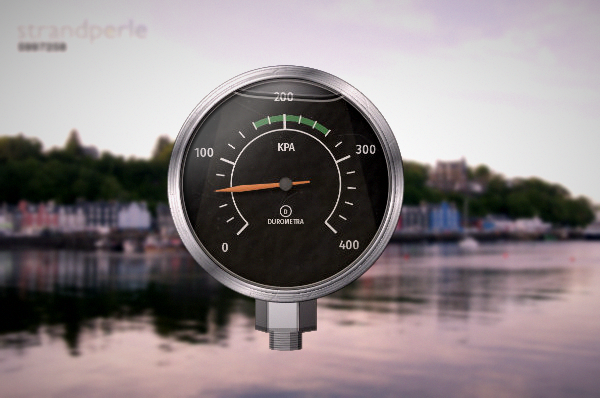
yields 60 kPa
